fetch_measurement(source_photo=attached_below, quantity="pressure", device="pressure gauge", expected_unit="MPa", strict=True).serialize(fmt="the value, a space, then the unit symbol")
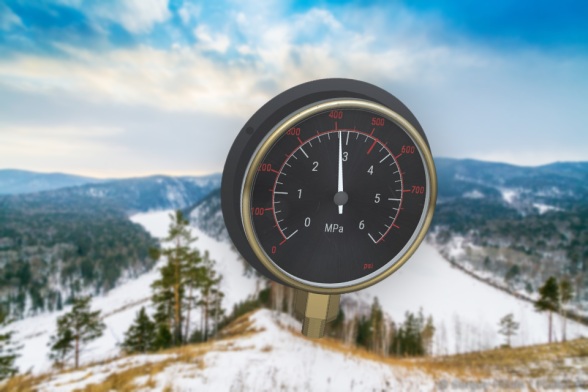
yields 2.8 MPa
